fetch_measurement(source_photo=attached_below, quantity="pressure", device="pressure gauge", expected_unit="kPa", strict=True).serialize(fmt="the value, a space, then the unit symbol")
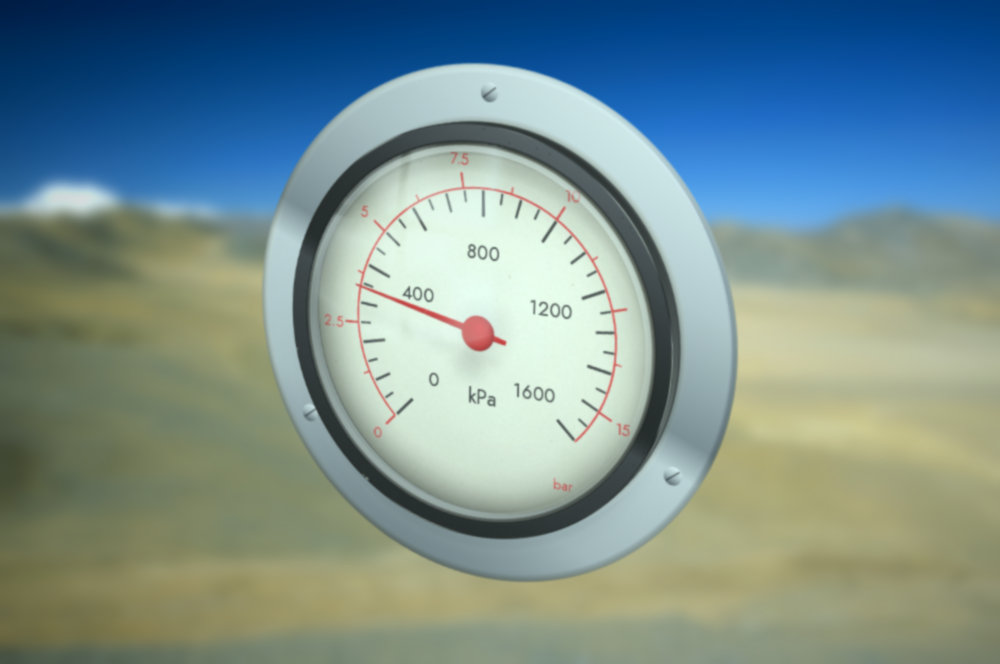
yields 350 kPa
